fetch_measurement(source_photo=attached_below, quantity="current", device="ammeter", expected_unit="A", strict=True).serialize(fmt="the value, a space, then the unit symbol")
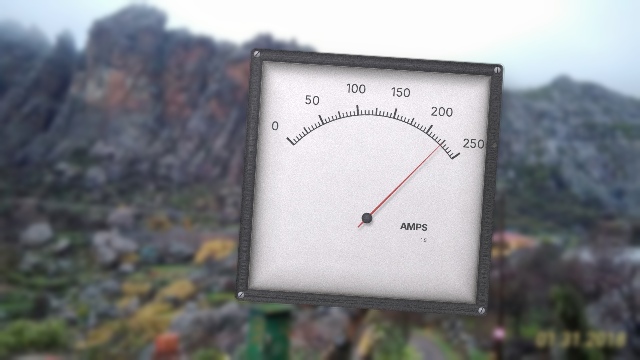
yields 225 A
